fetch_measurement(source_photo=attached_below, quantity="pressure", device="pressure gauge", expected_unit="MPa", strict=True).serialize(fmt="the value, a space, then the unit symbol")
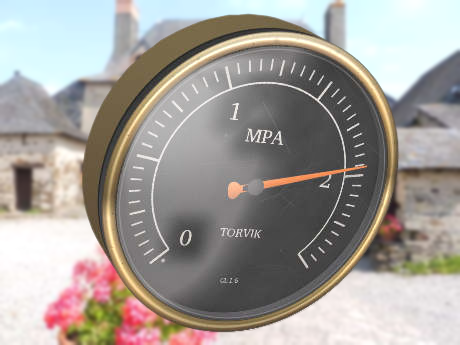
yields 1.95 MPa
